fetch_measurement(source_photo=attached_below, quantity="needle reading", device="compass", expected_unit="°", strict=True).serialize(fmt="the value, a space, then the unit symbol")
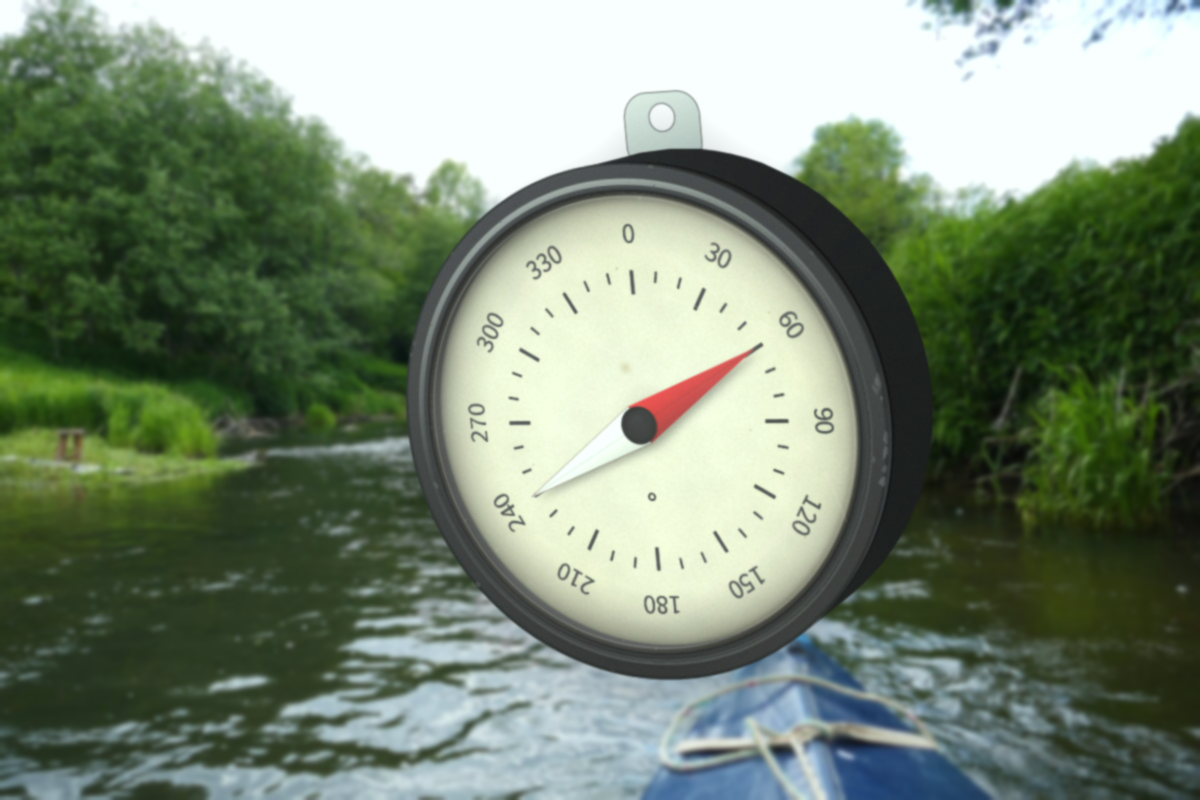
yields 60 °
